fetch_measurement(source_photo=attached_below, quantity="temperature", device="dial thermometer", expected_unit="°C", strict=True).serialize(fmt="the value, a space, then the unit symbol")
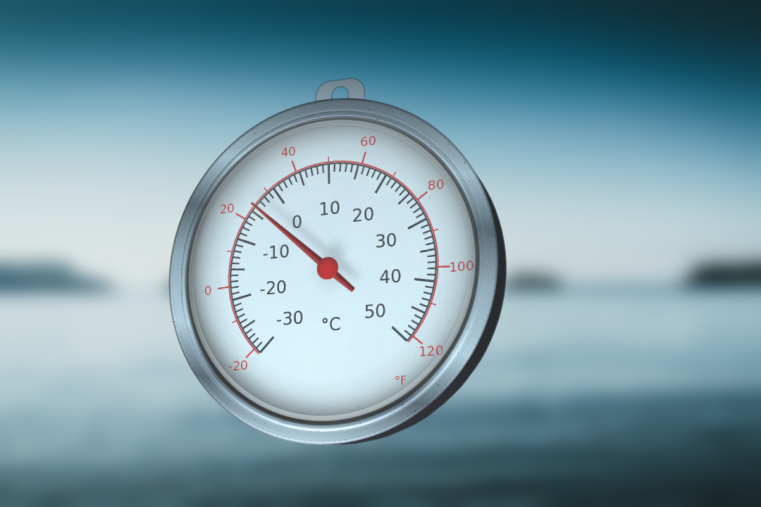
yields -4 °C
